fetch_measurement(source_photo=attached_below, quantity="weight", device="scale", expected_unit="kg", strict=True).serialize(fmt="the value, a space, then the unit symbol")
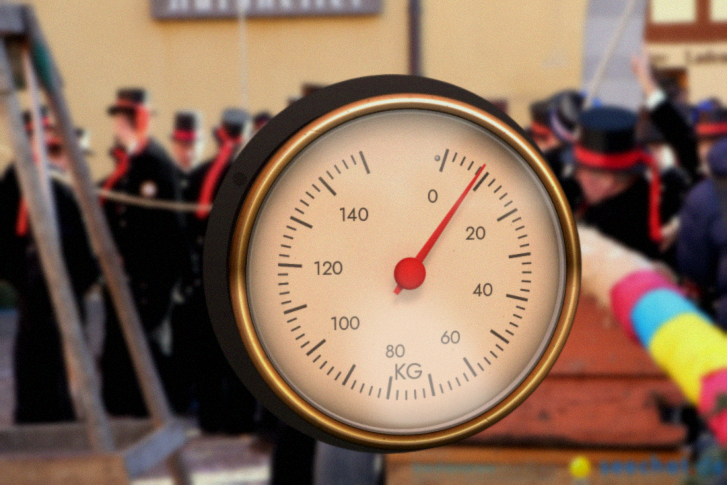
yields 8 kg
